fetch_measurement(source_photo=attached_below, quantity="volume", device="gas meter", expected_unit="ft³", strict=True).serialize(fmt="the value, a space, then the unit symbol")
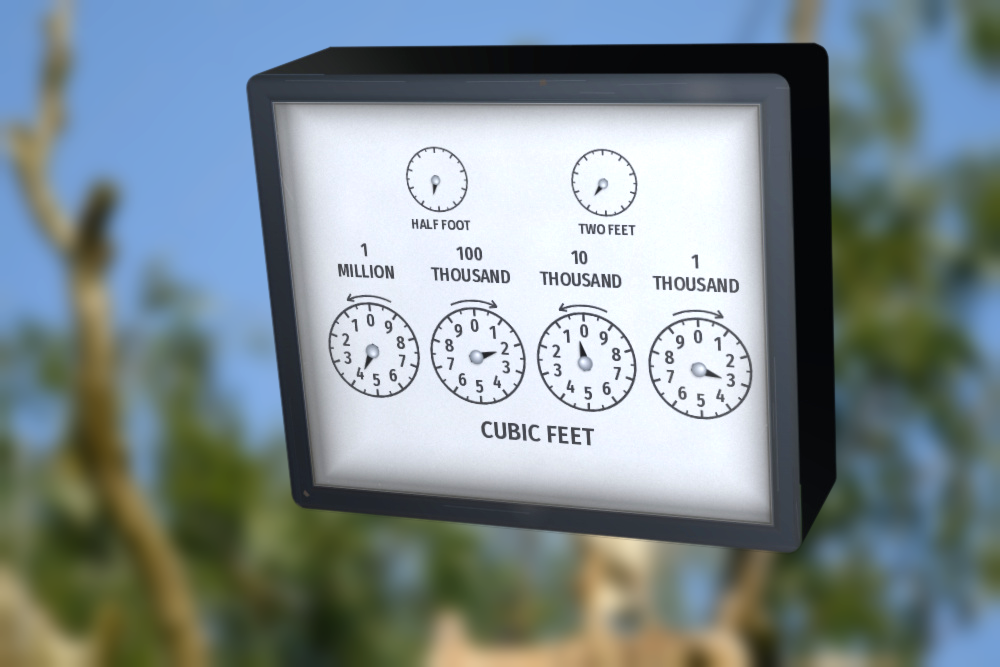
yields 420300 ft³
